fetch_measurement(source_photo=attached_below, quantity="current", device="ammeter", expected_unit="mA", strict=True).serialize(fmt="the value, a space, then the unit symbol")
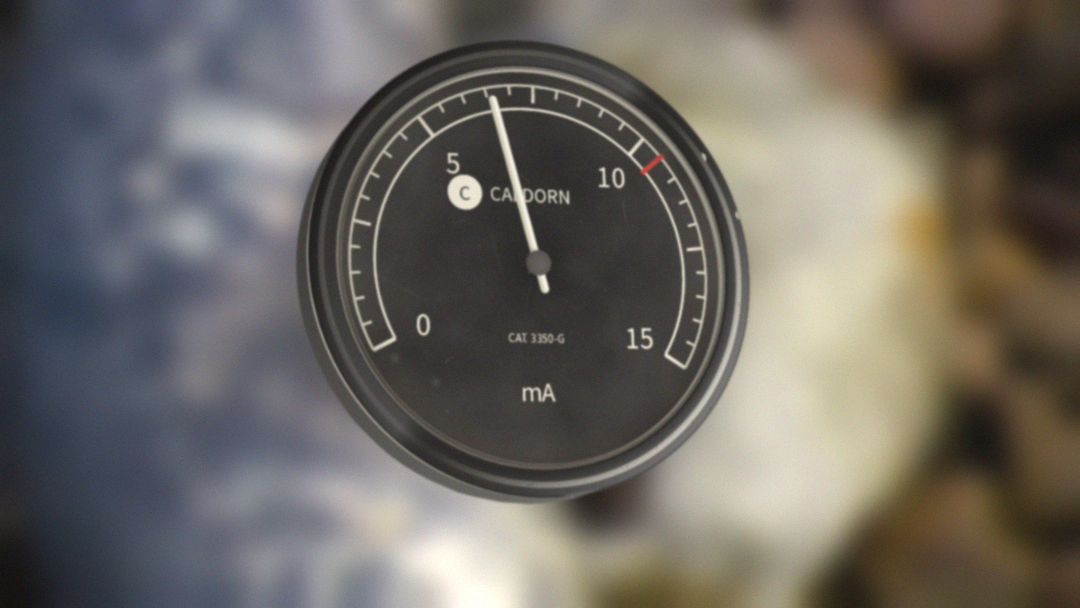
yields 6.5 mA
